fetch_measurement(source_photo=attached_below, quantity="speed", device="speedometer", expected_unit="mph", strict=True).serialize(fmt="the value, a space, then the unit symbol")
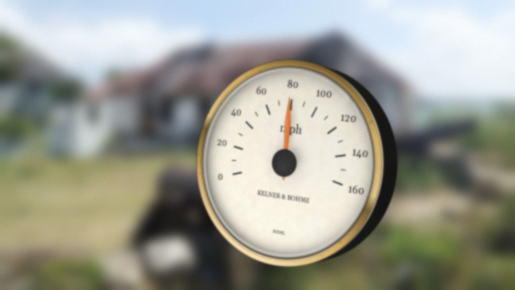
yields 80 mph
